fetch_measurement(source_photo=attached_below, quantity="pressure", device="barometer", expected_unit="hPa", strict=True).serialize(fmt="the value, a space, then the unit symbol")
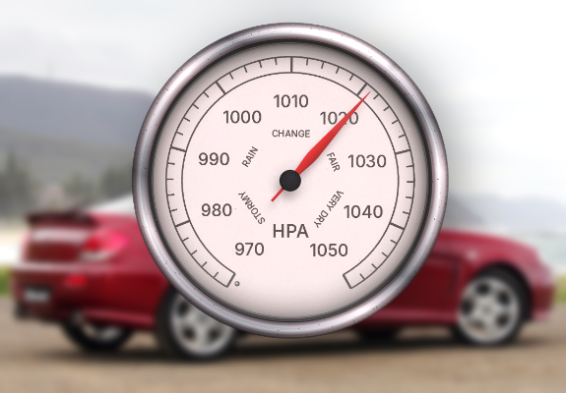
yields 1021 hPa
